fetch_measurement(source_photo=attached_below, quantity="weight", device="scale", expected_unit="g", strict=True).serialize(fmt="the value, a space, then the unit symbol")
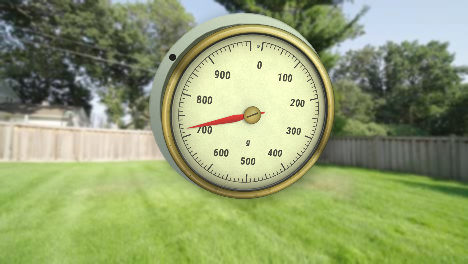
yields 720 g
